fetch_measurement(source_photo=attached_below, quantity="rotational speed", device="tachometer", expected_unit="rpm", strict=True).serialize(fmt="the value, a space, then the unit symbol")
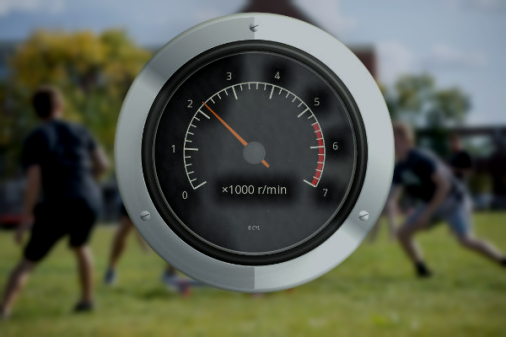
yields 2200 rpm
